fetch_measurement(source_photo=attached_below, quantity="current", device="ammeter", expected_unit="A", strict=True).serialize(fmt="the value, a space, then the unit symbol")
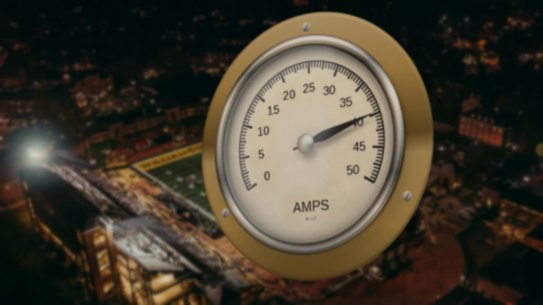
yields 40 A
